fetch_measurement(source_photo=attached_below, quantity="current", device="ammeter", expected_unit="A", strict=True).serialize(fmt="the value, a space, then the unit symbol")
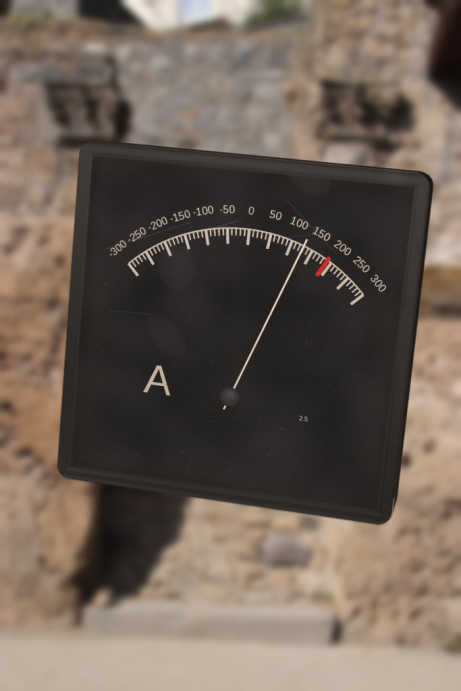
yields 130 A
